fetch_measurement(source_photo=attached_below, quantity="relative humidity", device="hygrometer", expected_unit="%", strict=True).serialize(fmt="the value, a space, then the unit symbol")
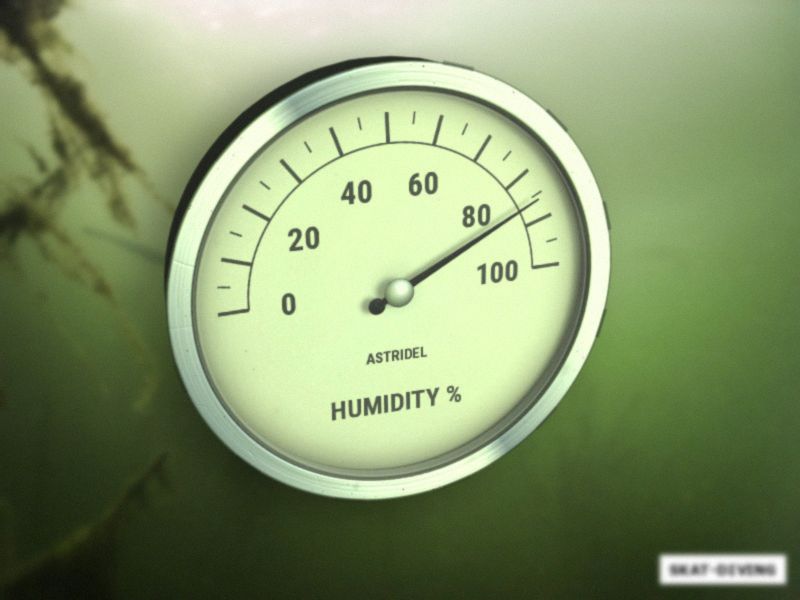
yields 85 %
